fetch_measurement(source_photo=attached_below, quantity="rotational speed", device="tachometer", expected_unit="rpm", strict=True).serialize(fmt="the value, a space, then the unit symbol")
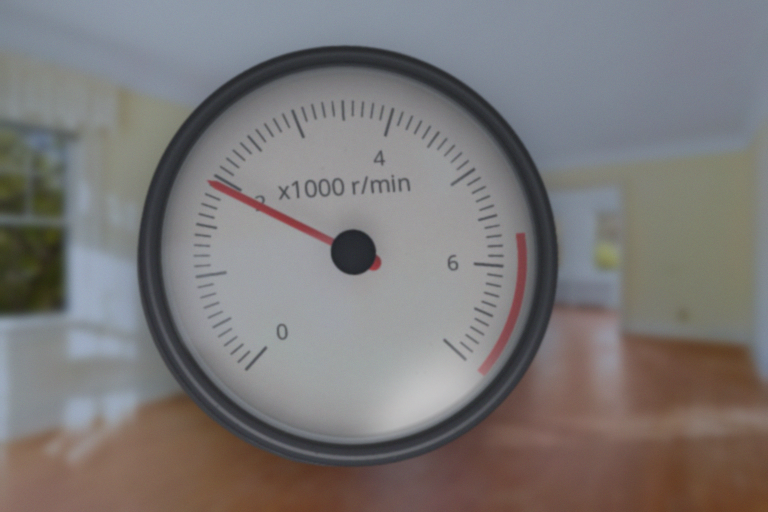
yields 1900 rpm
